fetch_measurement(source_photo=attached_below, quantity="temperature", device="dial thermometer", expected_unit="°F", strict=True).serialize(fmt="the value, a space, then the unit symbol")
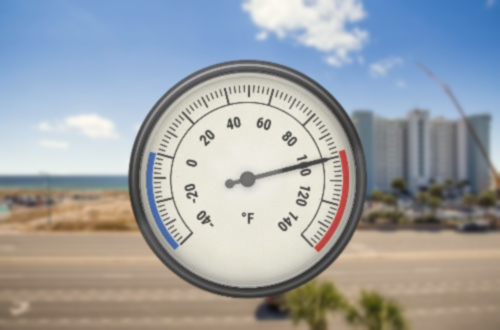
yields 100 °F
